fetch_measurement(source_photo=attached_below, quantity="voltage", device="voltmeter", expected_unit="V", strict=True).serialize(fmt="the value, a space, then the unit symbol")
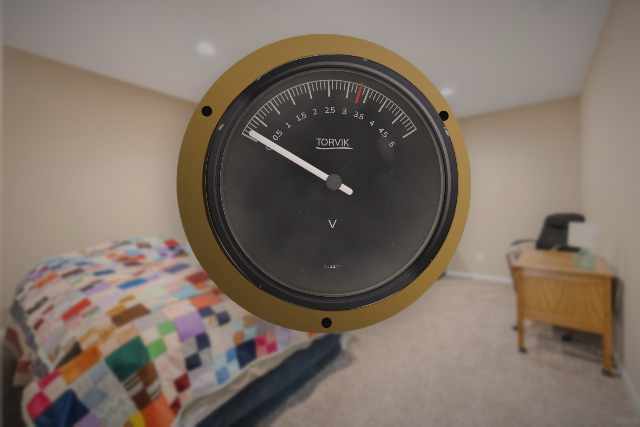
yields 0.1 V
